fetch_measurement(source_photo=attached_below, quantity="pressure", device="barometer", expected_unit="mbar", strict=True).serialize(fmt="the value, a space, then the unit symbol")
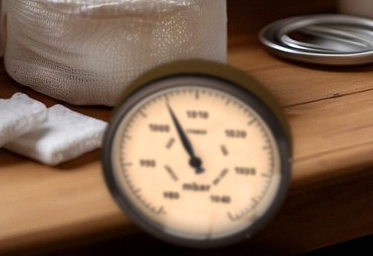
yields 1005 mbar
